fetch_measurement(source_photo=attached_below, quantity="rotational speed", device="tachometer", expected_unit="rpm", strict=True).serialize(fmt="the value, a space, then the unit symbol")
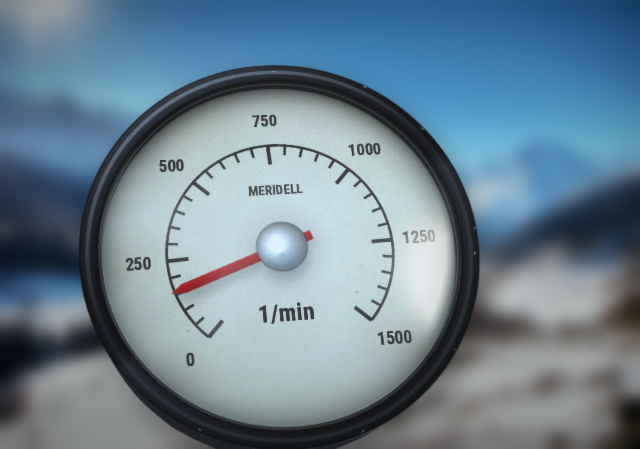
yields 150 rpm
